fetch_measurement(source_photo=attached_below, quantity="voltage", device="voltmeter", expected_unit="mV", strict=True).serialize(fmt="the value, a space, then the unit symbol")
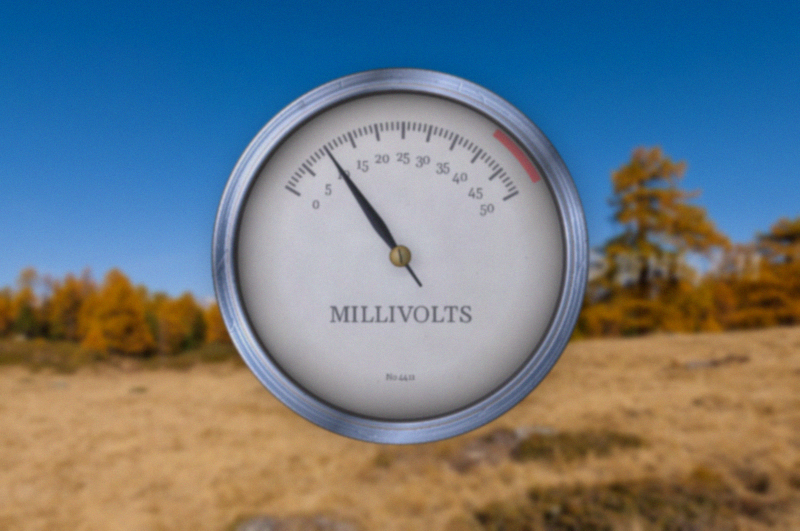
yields 10 mV
